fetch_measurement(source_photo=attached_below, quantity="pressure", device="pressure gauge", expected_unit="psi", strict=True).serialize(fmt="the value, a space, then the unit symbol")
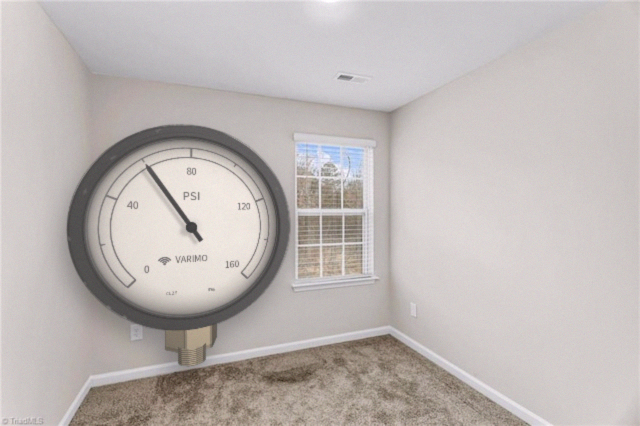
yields 60 psi
